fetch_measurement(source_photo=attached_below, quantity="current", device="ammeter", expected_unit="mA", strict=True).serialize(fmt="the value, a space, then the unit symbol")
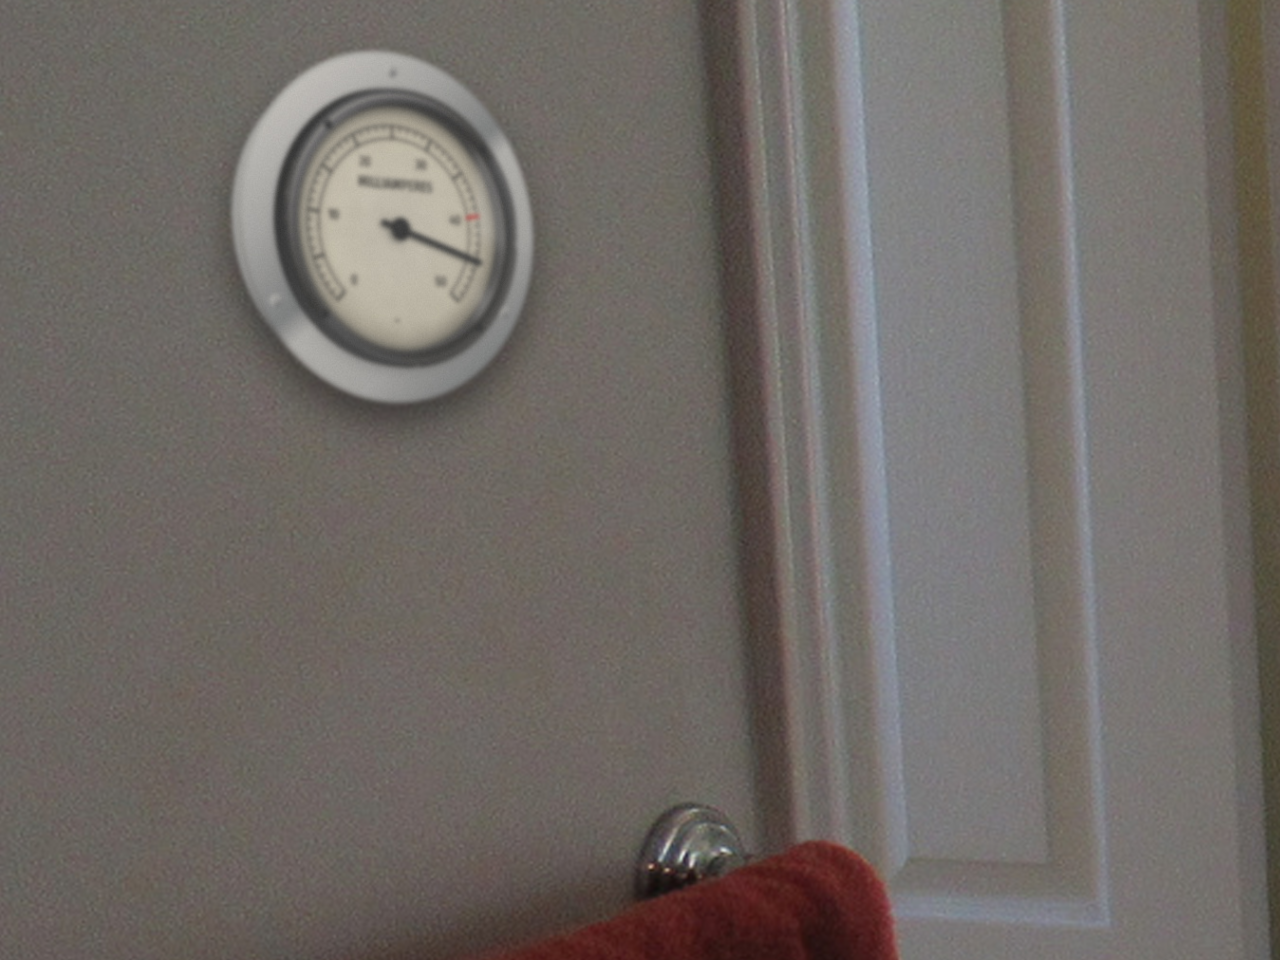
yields 45 mA
